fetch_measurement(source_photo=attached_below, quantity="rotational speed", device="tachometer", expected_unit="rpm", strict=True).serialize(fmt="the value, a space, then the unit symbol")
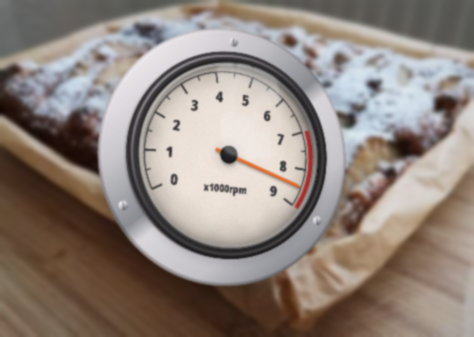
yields 8500 rpm
